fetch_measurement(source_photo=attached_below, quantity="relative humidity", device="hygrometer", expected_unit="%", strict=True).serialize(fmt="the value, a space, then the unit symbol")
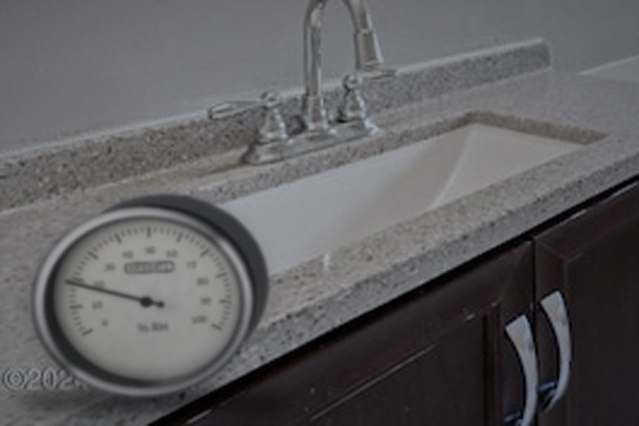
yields 20 %
